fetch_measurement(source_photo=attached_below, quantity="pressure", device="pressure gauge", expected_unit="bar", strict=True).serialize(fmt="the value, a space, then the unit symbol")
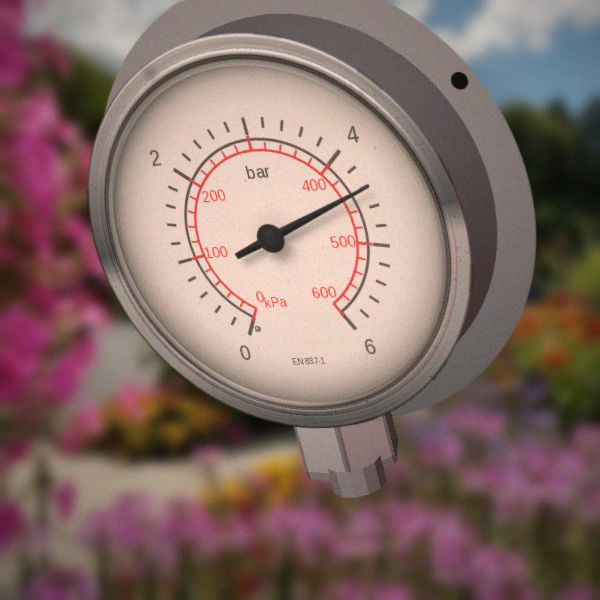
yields 4.4 bar
